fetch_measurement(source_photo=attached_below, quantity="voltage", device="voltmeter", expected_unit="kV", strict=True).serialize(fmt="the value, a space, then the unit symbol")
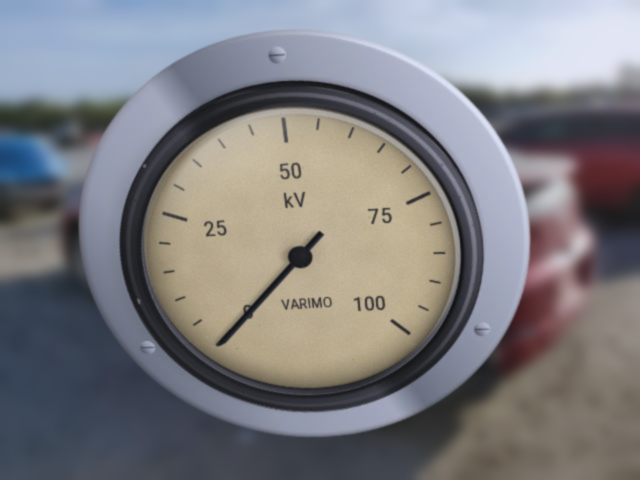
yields 0 kV
